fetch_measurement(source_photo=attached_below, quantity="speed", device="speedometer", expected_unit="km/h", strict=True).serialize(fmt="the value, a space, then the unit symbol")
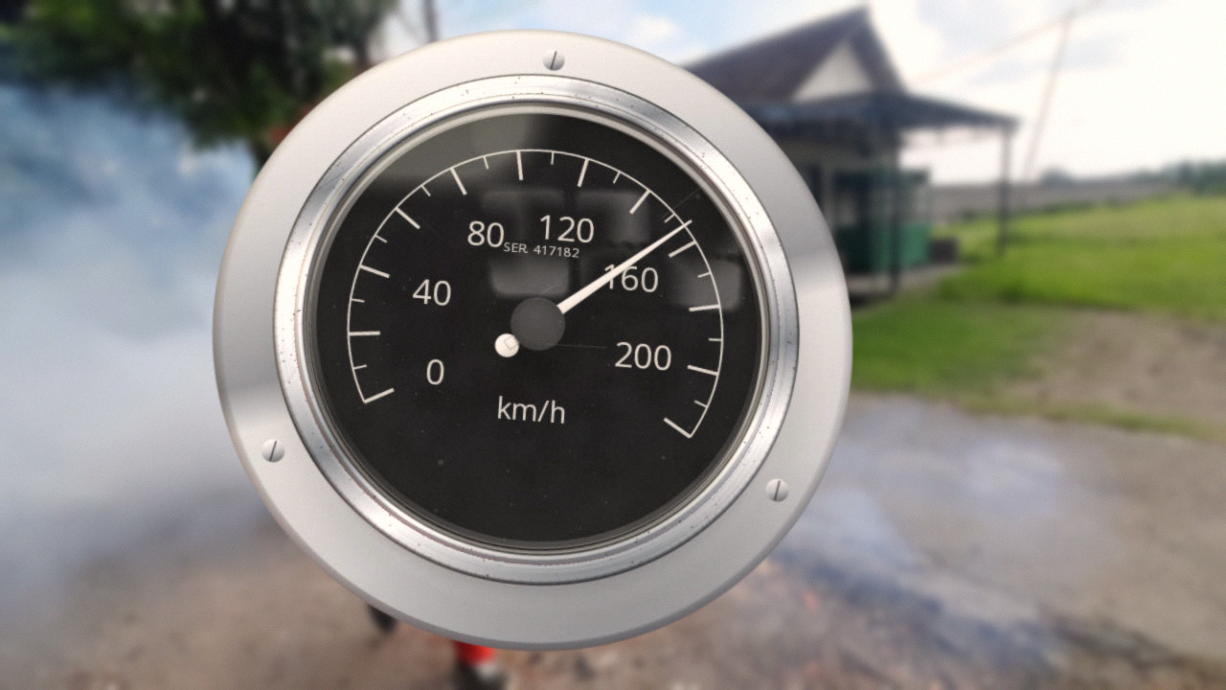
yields 155 km/h
